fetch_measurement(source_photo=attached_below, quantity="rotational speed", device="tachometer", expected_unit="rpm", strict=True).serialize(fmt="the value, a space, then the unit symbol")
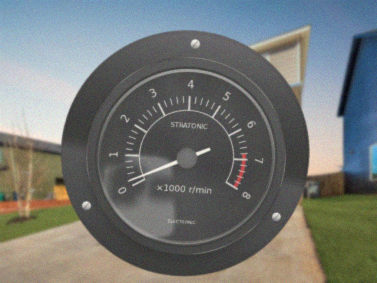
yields 200 rpm
